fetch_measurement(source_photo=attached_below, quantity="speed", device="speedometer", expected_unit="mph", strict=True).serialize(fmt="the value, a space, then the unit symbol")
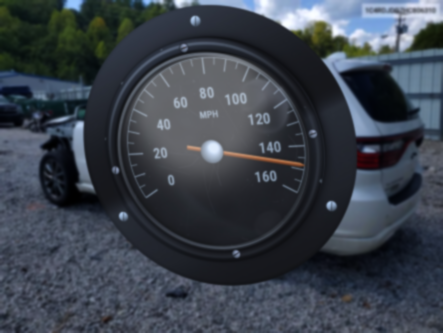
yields 147.5 mph
